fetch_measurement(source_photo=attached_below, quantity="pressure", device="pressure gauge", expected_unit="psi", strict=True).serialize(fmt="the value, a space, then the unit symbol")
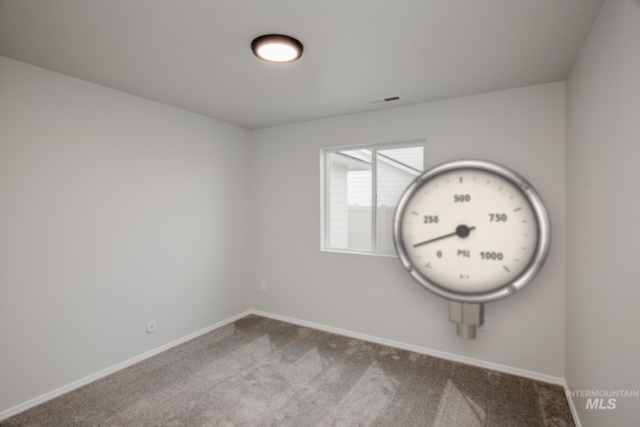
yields 100 psi
